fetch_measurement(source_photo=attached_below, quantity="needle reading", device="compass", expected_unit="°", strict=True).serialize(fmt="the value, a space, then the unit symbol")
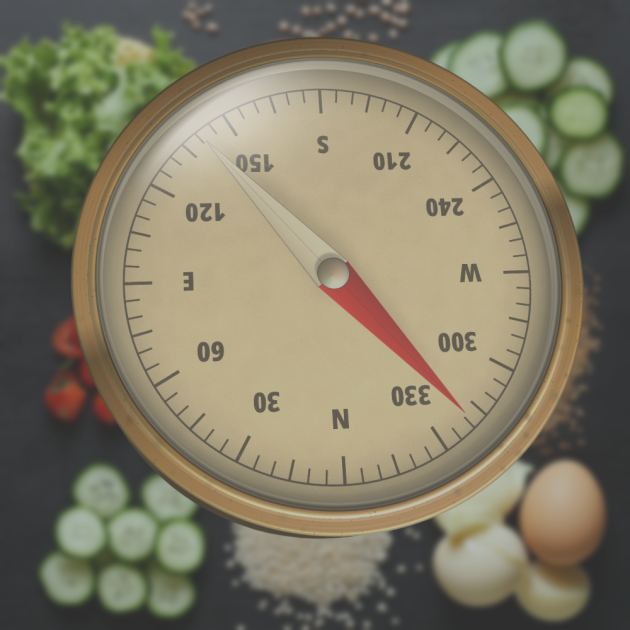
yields 320 °
